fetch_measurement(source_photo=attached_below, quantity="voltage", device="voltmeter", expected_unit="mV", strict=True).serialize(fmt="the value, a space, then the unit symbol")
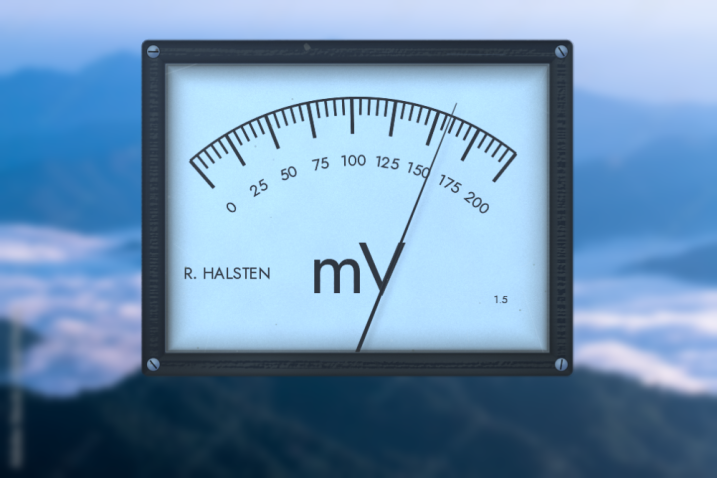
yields 157.5 mV
